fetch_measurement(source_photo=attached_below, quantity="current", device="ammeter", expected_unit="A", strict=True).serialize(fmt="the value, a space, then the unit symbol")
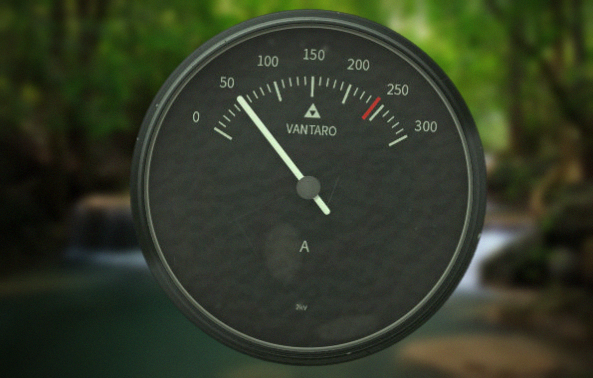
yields 50 A
